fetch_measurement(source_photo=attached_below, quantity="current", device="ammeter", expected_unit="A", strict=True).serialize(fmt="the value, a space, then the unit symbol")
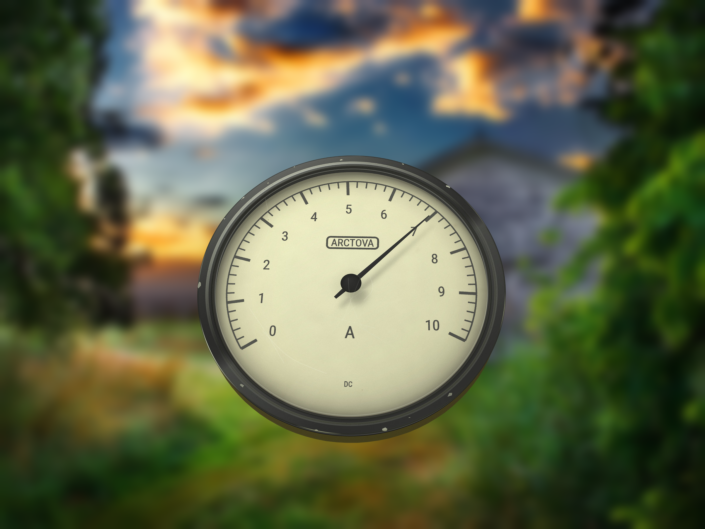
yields 7 A
